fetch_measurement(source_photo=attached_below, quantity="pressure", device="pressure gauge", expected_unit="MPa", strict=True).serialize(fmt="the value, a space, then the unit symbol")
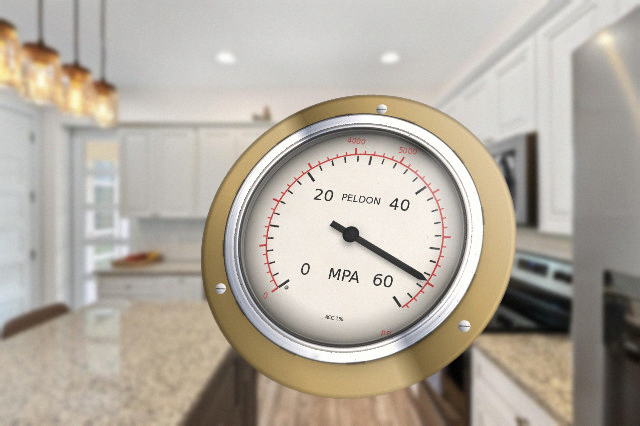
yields 55 MPa
